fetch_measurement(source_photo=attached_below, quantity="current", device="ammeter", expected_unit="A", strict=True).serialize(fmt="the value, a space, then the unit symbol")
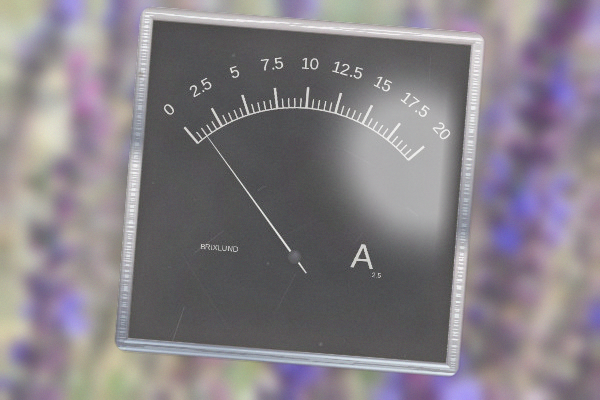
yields 1 A
